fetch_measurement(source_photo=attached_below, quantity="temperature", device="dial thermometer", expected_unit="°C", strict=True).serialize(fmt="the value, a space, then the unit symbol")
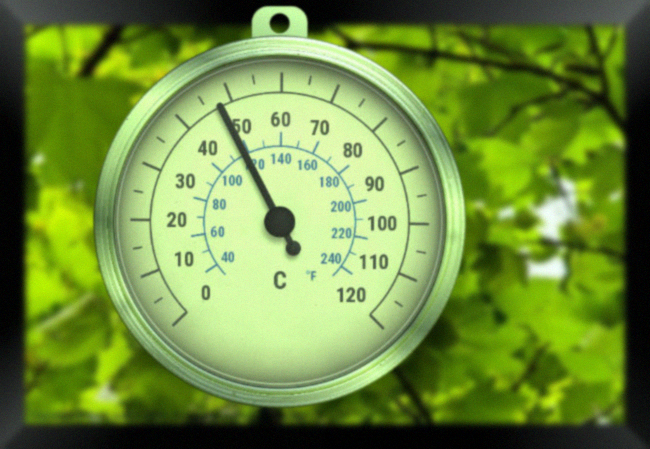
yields 47.5 °C
